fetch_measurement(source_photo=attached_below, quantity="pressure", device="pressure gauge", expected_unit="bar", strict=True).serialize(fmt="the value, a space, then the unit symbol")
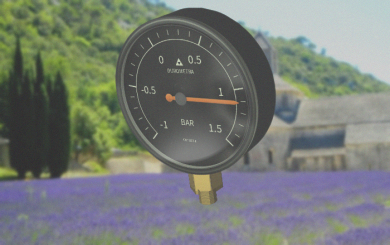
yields 1.1 bar
